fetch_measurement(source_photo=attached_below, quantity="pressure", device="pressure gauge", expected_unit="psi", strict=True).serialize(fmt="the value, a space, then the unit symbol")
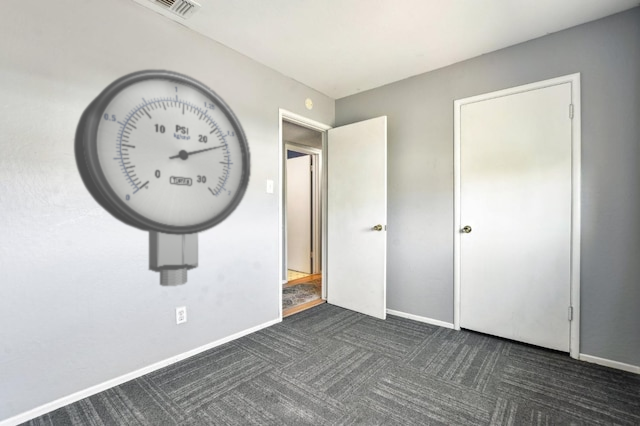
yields 22.5 psi
